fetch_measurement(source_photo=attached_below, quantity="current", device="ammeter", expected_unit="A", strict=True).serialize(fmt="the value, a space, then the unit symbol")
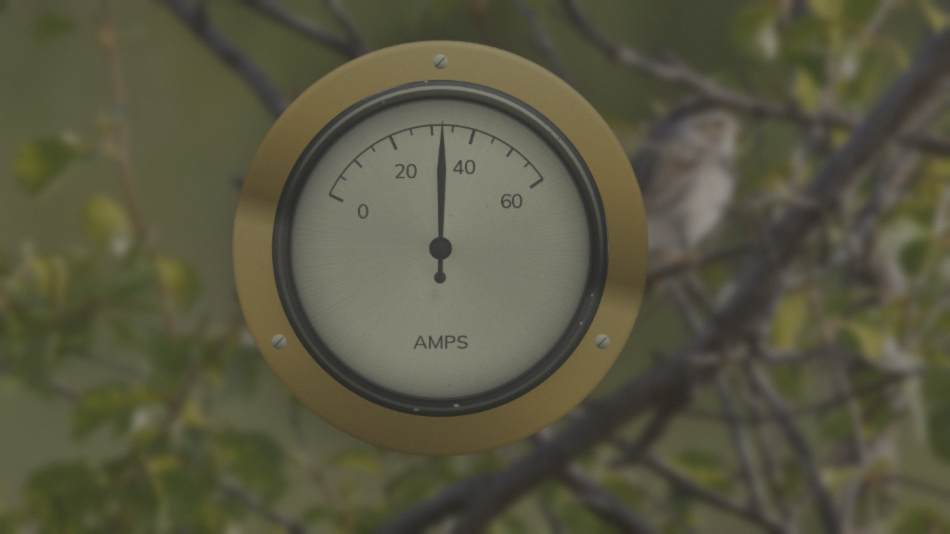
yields 32.5 A
